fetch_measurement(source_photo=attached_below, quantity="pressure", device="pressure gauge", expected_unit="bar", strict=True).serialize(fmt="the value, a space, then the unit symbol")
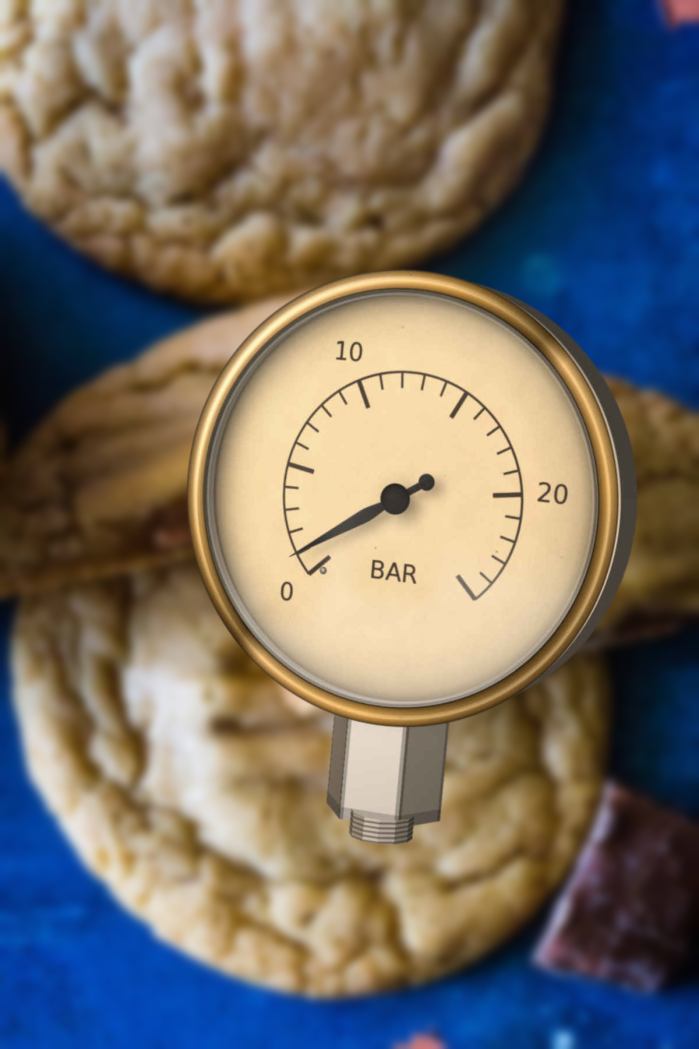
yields 1 bar
